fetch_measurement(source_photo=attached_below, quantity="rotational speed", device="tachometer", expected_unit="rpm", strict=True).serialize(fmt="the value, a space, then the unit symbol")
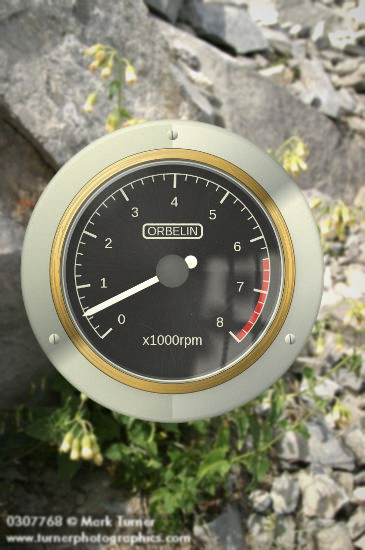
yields 500 rpm
